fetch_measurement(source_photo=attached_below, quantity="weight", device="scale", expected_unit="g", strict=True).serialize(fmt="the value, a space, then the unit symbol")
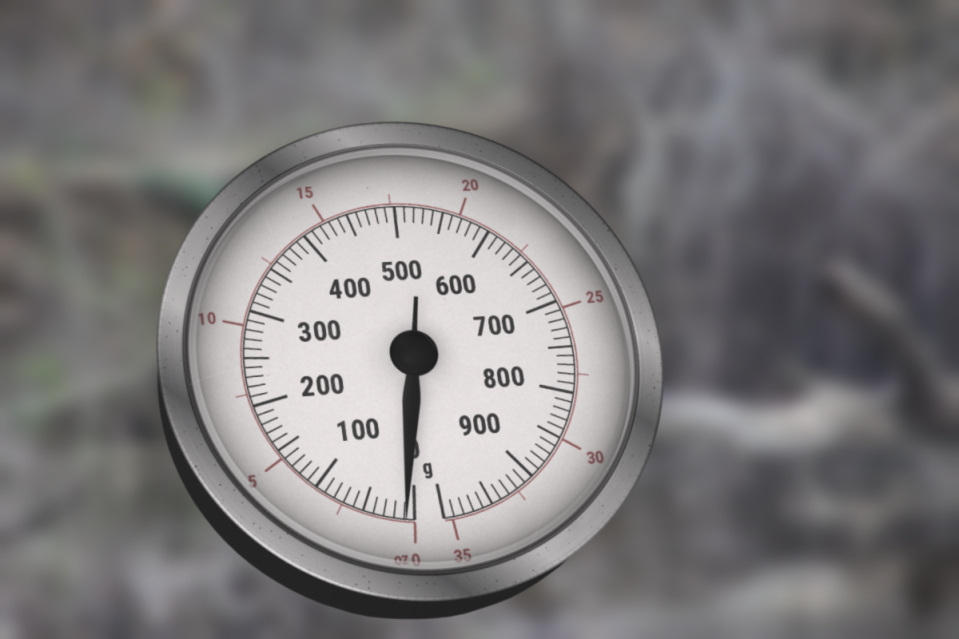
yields 10 g
